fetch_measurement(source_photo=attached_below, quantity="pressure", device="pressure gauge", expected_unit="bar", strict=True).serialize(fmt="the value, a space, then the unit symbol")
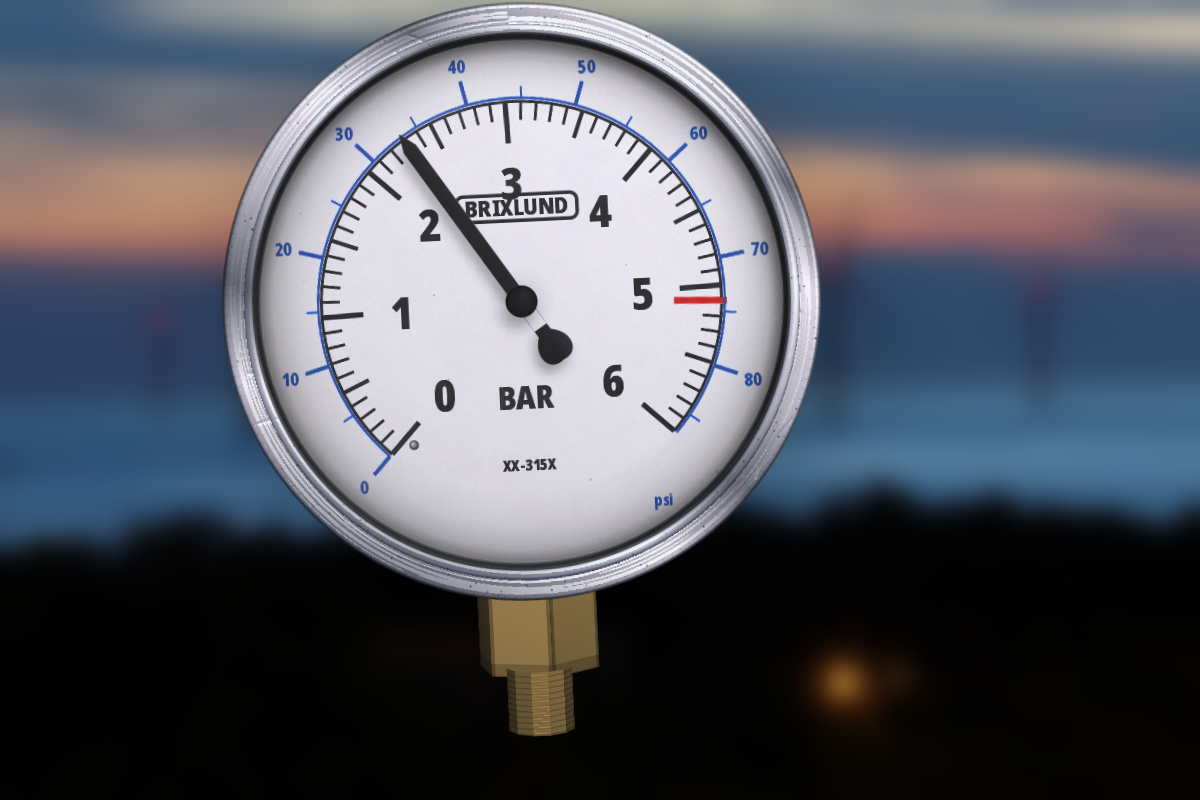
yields 2.3 bar
